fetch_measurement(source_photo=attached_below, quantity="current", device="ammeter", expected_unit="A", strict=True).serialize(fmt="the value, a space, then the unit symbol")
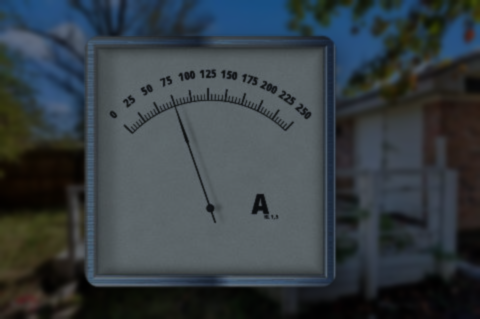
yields 75 A
